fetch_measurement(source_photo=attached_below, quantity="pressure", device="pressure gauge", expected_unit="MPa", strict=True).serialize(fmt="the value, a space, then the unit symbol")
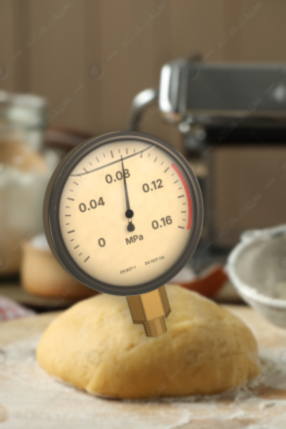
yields 0.085 MPa
